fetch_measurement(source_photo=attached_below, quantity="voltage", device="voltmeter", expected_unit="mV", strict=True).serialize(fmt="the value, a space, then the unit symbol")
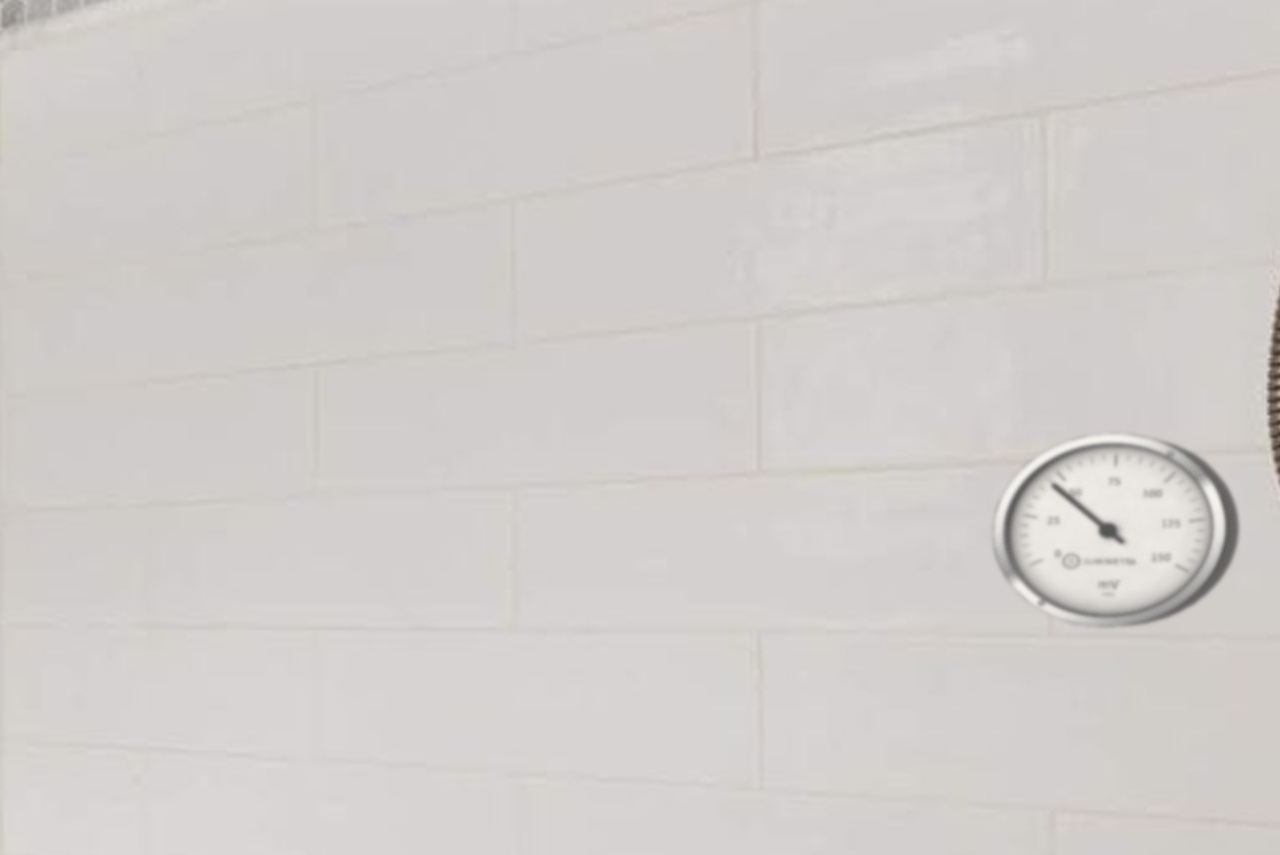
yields 45 mV
